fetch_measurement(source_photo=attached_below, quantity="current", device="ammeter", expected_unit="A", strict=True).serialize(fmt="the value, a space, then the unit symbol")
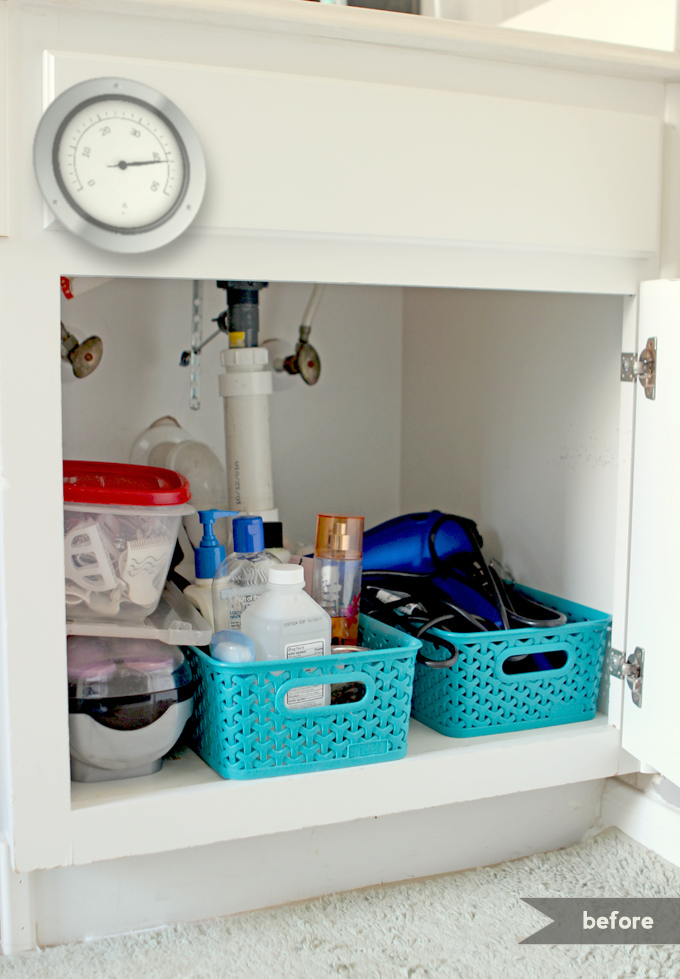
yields 42 A
